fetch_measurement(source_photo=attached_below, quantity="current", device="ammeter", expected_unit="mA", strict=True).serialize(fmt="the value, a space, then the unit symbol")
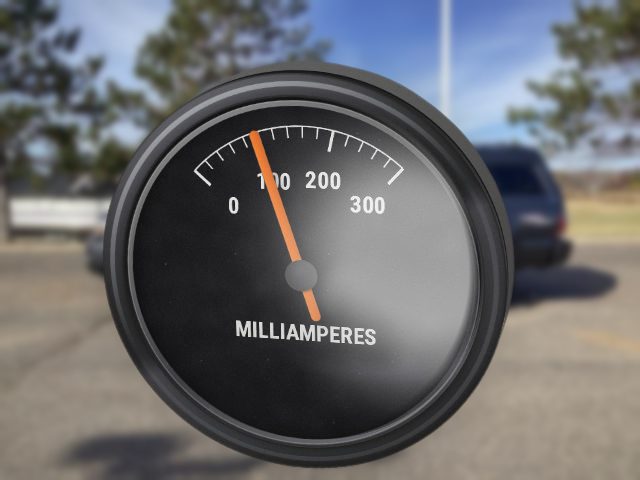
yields 100 mA
